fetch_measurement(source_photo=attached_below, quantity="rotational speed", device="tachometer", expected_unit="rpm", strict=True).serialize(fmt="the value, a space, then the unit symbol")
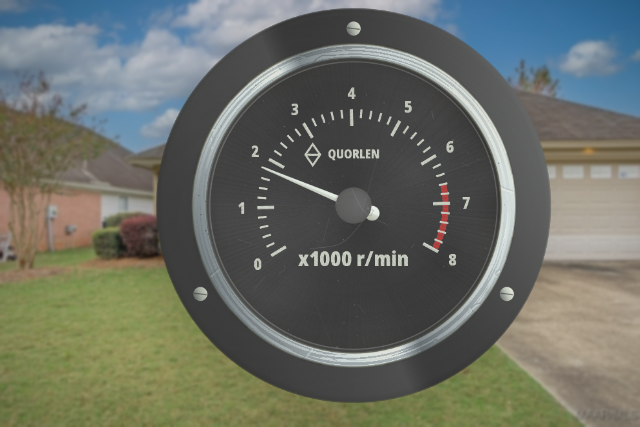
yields 1800 rpm
